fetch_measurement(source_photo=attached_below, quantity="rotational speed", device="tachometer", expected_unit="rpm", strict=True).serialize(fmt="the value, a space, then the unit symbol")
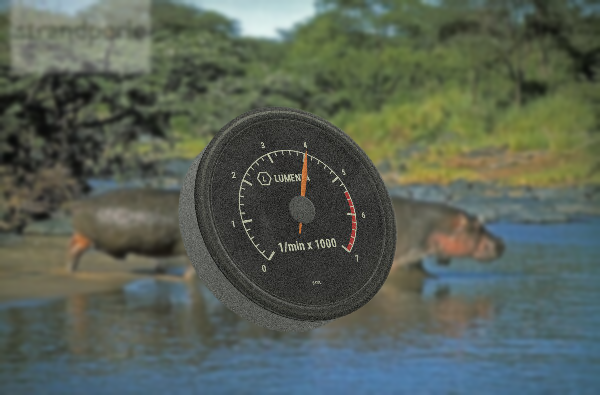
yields 4000 rpm
